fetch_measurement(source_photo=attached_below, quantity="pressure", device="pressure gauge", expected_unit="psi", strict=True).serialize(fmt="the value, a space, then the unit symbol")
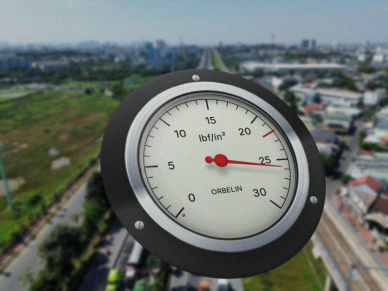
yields 26 psi
